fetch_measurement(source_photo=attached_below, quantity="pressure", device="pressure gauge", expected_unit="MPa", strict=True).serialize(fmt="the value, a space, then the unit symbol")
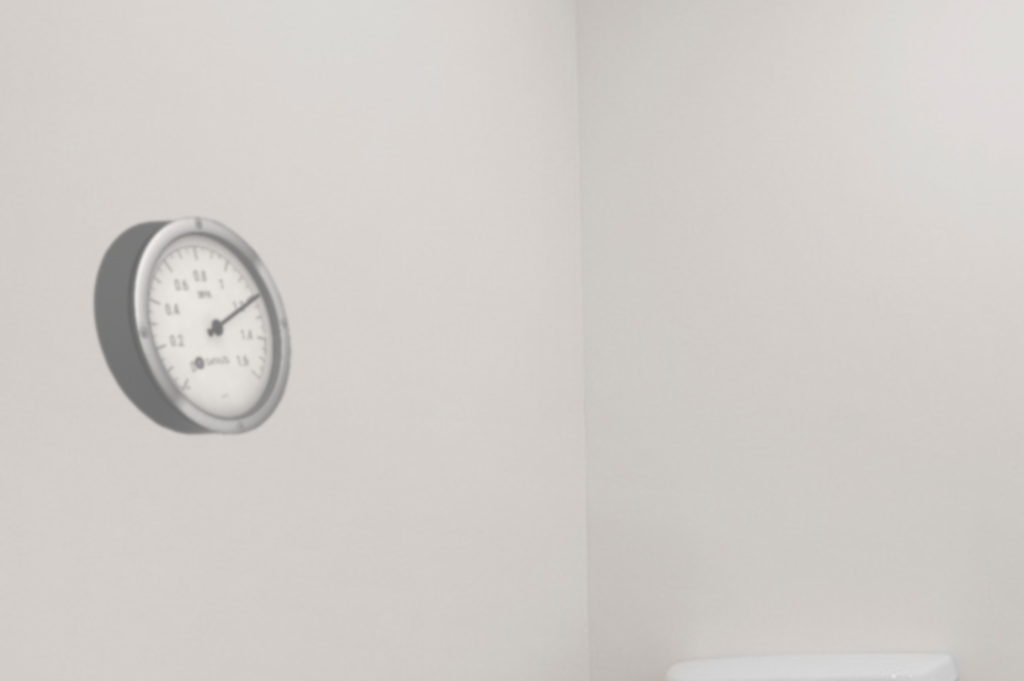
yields 1.2 MPa
